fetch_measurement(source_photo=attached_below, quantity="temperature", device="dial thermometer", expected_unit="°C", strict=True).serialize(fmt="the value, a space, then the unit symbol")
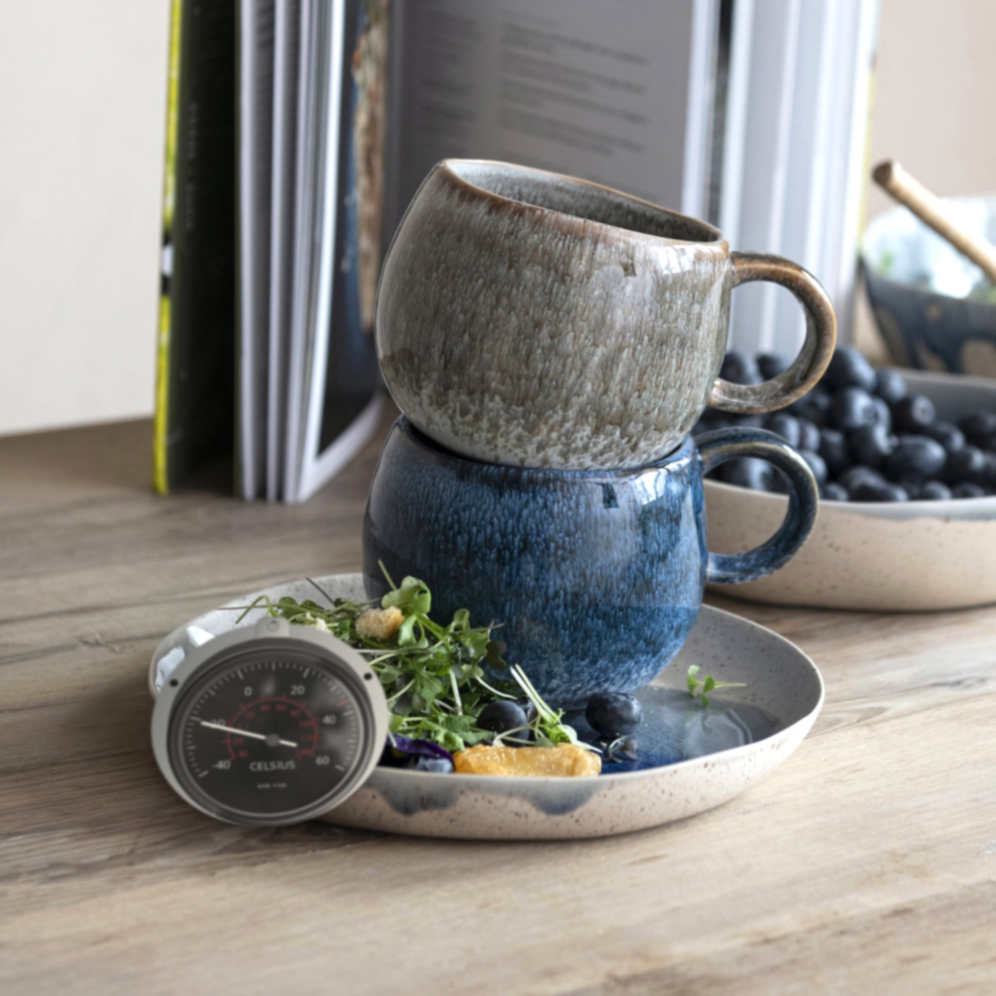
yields -20 °C
